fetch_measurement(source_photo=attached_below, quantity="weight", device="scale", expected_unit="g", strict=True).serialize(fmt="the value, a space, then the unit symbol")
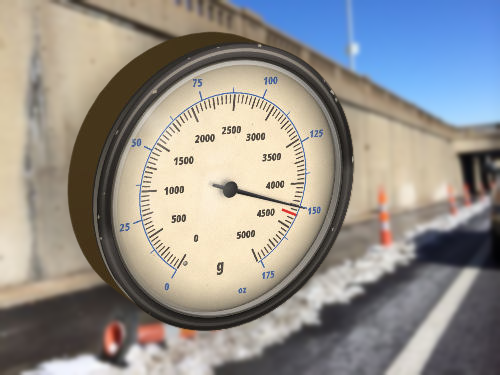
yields 4250 g
